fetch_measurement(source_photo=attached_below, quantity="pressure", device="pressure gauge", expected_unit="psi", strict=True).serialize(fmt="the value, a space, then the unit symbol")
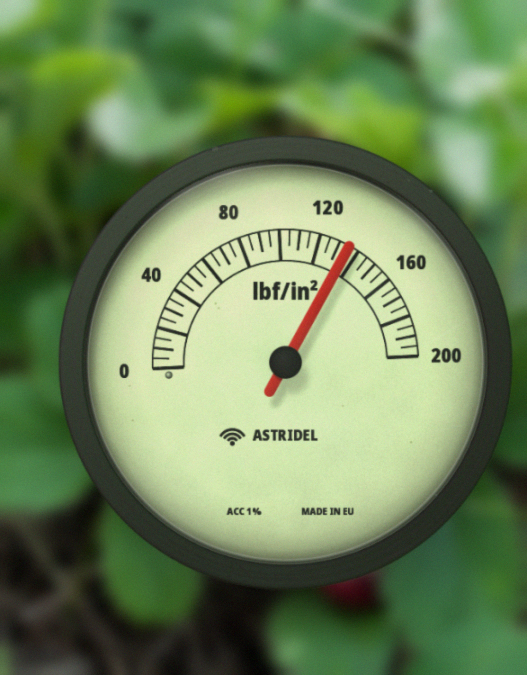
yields 135 psi
